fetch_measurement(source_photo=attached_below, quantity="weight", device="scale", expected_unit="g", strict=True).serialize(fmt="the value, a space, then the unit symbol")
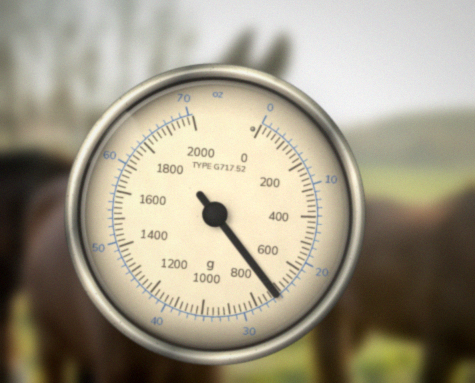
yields 720 g
